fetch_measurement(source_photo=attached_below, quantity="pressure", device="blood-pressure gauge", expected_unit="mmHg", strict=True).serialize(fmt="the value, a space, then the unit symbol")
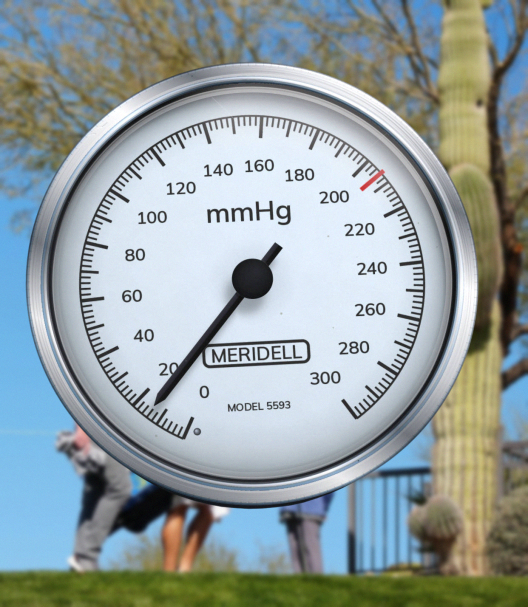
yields 14 mmHg
